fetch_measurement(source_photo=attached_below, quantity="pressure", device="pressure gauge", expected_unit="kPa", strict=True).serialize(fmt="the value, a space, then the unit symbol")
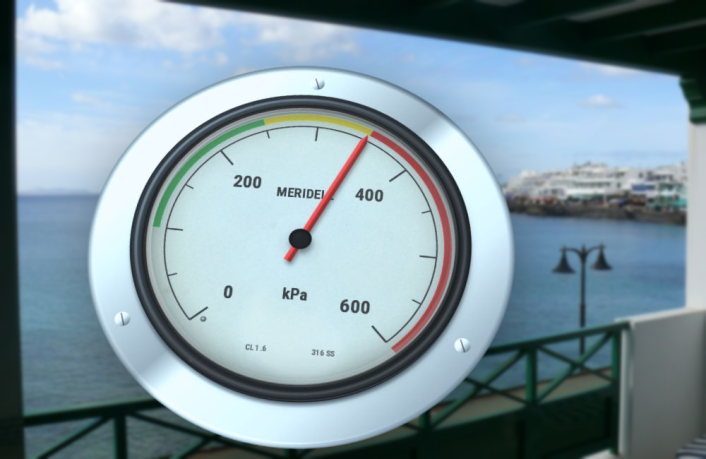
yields 350 kPa
